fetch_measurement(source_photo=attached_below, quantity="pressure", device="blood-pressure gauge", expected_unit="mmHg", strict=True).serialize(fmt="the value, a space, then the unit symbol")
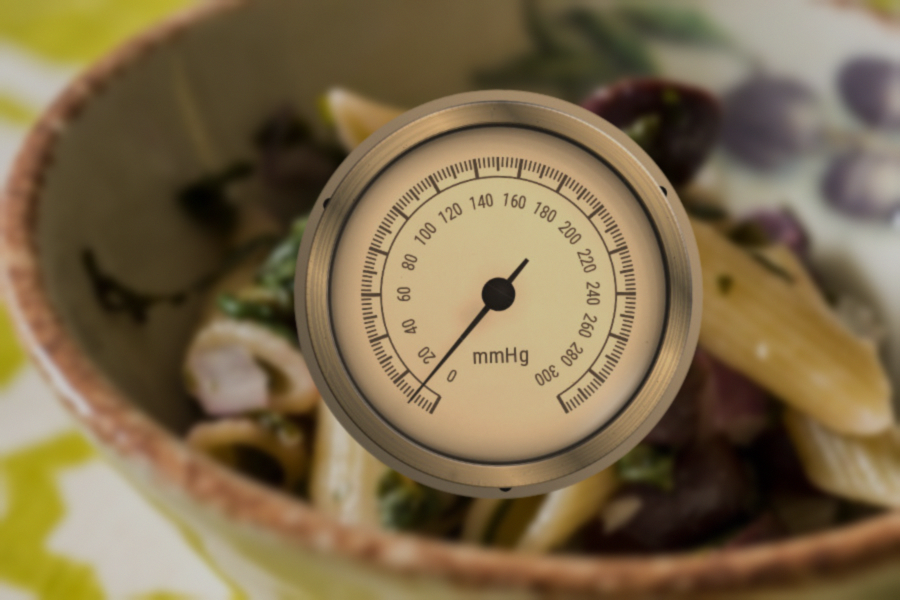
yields 10 mmHg
